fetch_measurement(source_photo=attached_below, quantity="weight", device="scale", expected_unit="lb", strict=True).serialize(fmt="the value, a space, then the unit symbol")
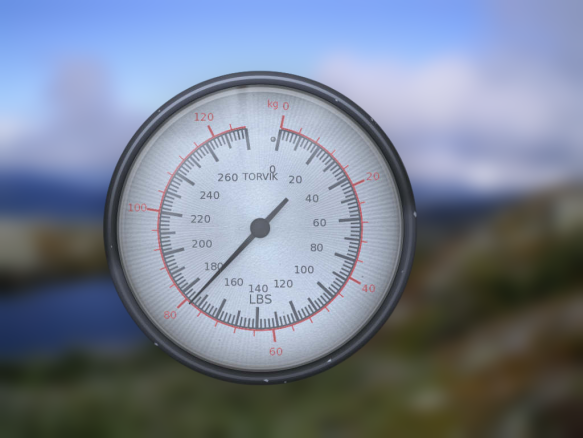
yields 174 lb
